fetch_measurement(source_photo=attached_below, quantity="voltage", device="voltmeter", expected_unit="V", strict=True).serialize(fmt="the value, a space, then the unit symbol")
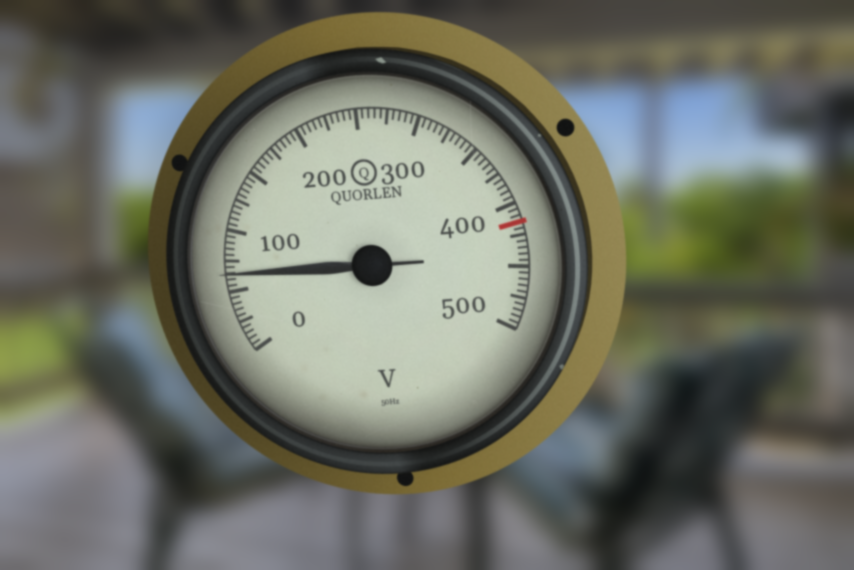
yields 65 V
